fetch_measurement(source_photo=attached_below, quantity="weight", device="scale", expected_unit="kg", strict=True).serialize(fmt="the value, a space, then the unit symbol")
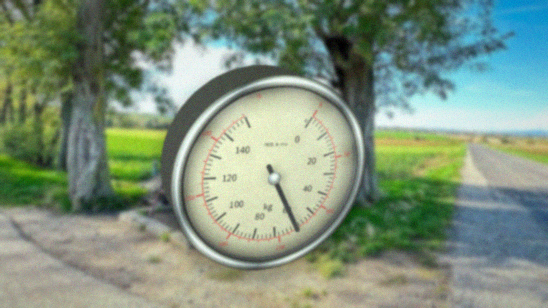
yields 60 kg
